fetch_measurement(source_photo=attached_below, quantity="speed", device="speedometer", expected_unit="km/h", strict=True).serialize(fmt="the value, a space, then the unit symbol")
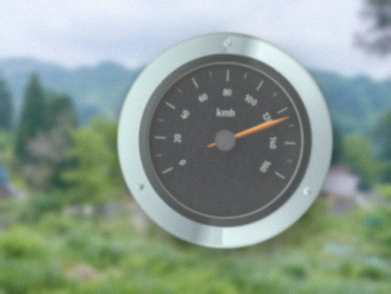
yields 125 km/h
